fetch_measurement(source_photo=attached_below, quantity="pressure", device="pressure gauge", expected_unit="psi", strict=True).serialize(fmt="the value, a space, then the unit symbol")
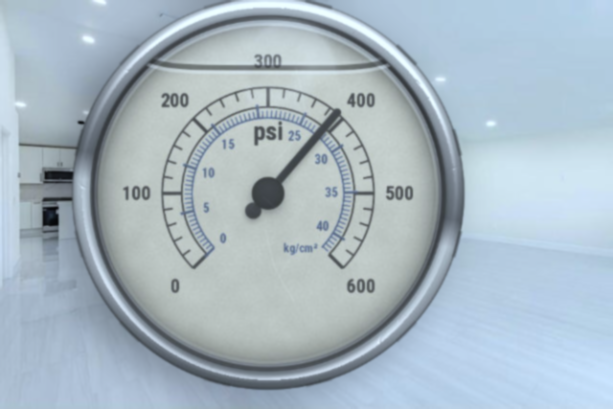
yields 390 psi
